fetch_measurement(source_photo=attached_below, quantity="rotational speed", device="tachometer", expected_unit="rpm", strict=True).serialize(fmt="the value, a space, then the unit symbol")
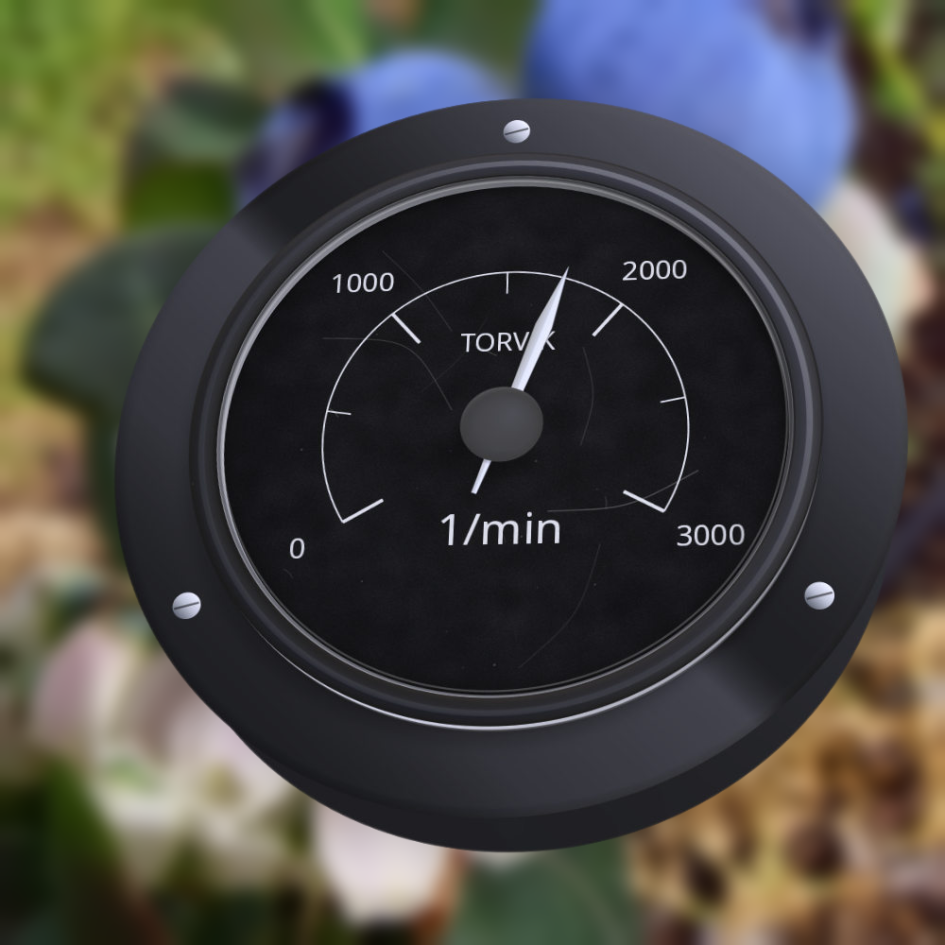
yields 1750 rpm
